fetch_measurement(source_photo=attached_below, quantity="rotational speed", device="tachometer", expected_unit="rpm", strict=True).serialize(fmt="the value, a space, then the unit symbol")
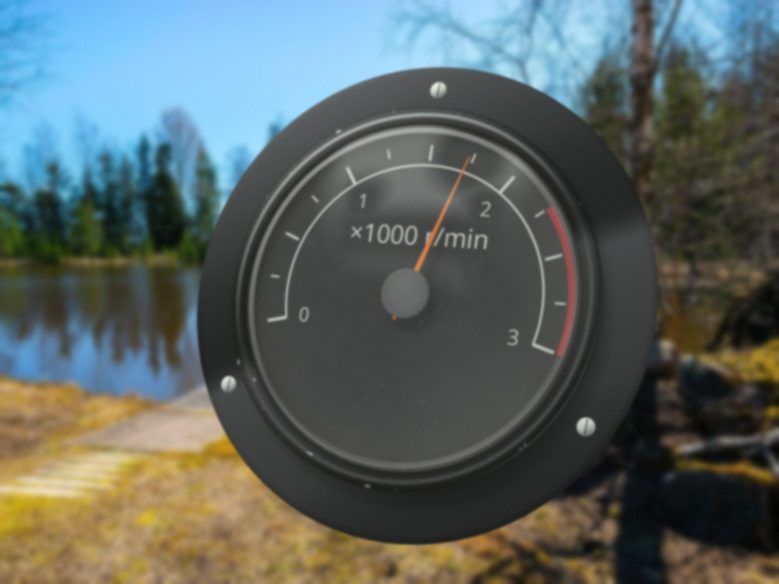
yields 1750 rpm
